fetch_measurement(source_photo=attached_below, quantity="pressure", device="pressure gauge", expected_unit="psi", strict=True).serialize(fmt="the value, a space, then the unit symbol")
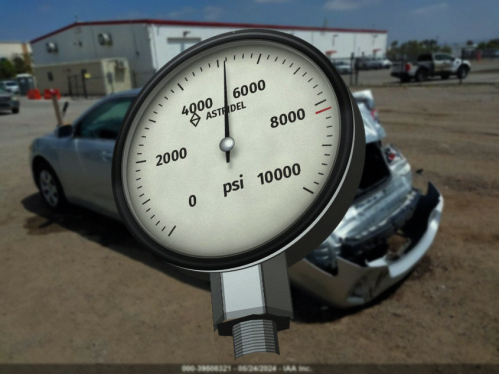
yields 5200 psi
